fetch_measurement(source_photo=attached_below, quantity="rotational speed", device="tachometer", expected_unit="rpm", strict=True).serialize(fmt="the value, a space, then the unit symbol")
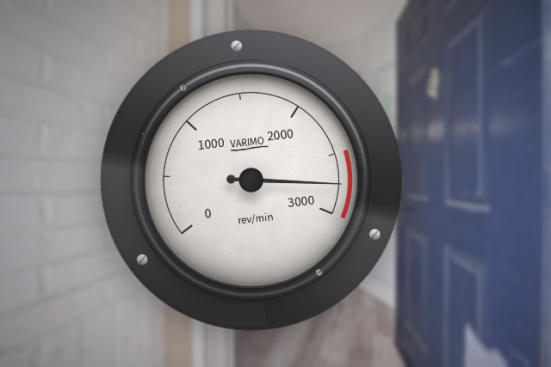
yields 2750 rpm
